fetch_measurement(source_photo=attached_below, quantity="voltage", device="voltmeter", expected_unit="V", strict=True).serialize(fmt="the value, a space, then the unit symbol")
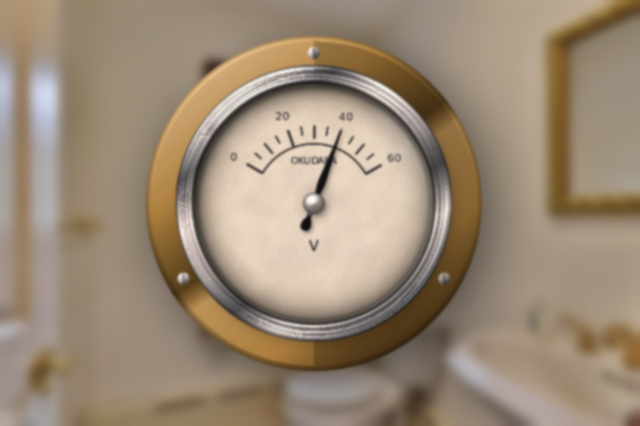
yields 40 V
